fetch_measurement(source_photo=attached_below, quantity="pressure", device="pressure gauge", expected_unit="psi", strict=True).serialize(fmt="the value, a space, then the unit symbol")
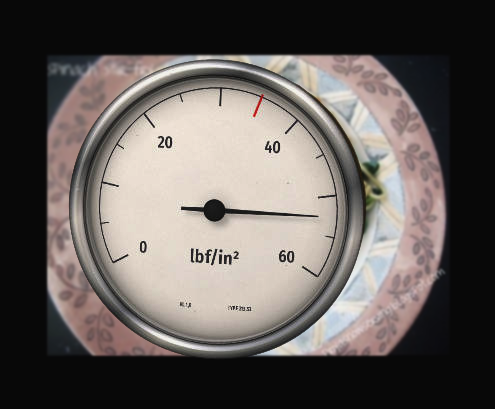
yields 52.5 psi
